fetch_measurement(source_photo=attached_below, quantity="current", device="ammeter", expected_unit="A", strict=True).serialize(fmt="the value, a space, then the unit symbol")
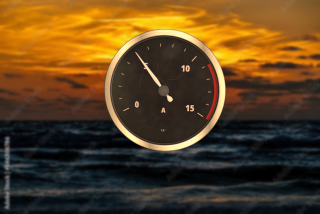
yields 5 A
